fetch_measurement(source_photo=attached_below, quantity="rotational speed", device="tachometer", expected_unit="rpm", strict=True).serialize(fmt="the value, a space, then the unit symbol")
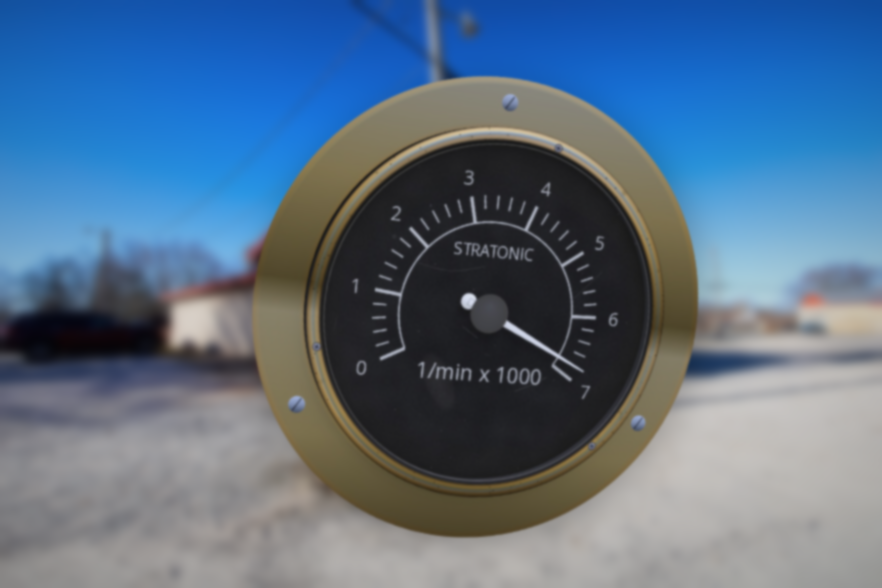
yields 6800 rpm
